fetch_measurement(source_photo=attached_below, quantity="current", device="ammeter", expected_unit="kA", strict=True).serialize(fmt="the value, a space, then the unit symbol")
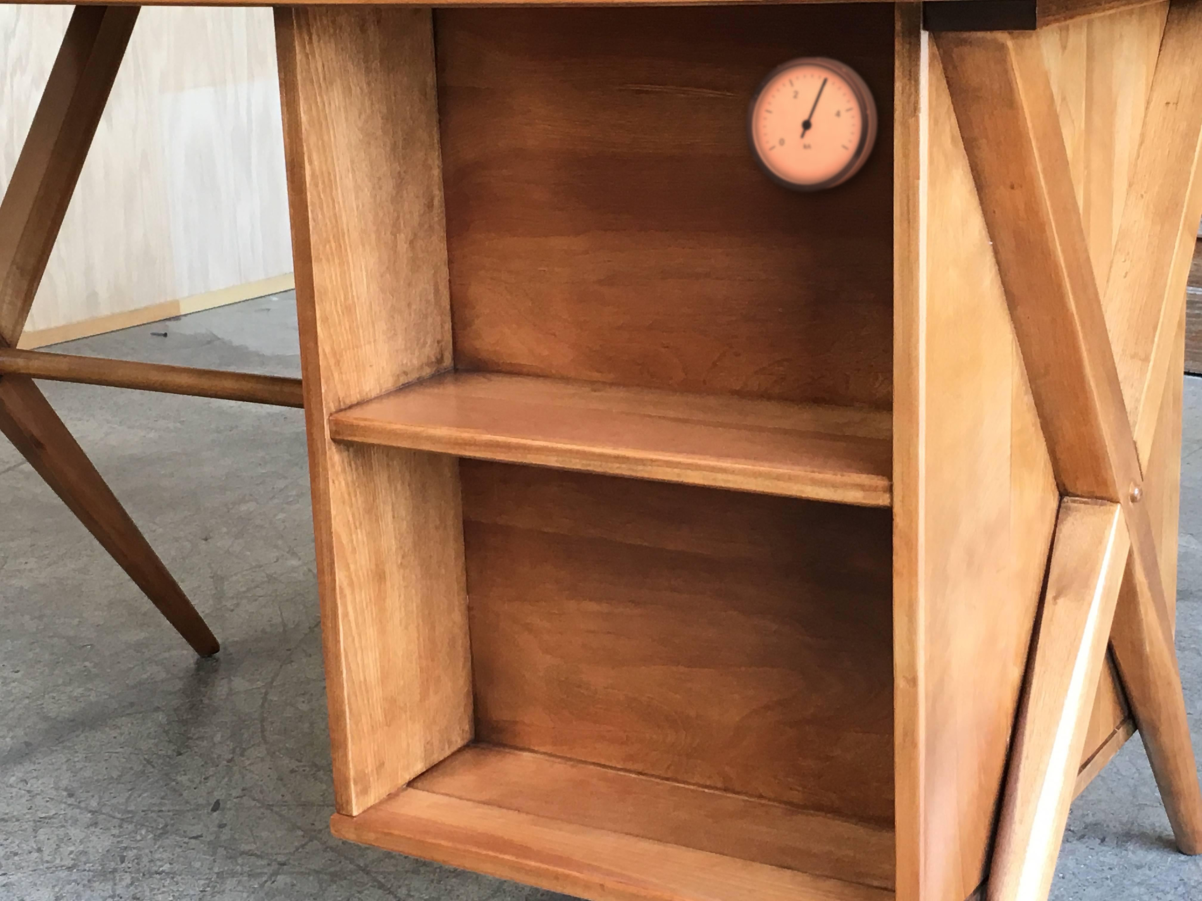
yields 3 kA
